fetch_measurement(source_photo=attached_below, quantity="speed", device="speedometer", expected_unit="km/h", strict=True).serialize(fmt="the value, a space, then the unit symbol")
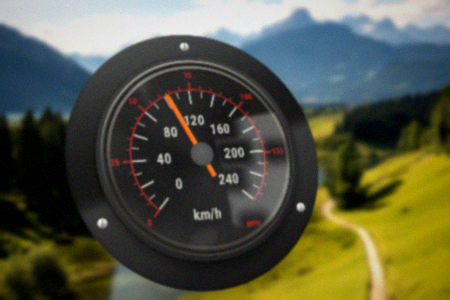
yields 100 km/h
